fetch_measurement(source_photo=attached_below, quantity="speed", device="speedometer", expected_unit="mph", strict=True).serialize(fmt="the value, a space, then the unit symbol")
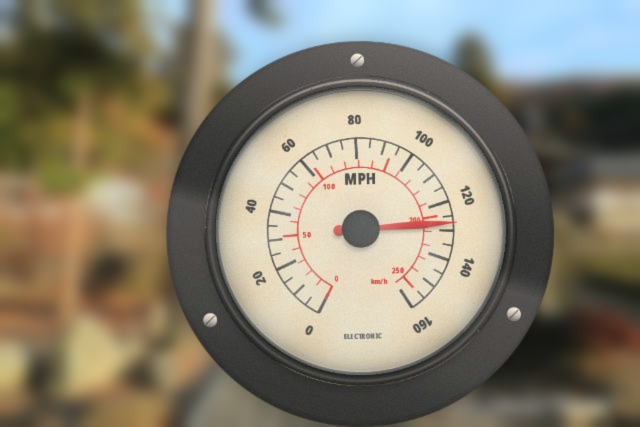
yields 127.5 mph
